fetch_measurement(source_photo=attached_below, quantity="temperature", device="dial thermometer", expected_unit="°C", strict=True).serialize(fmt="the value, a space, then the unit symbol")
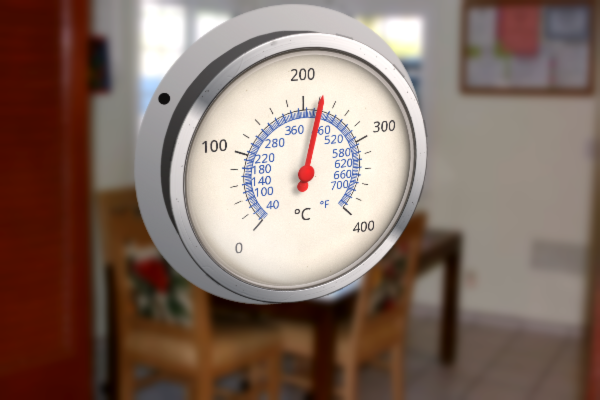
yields 220 °C
